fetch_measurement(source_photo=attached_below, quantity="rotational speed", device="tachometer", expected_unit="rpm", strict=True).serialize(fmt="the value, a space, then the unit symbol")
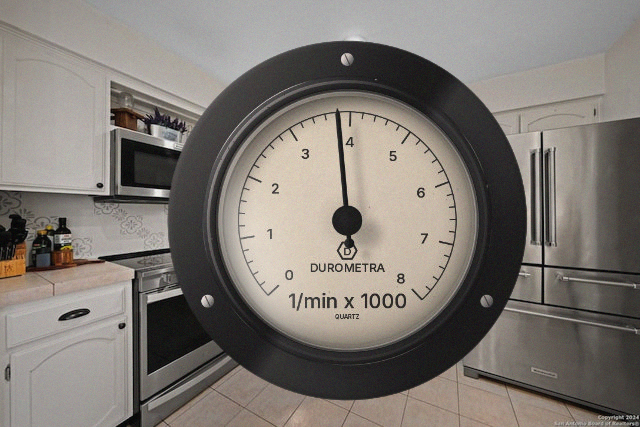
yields 3800 rpm
